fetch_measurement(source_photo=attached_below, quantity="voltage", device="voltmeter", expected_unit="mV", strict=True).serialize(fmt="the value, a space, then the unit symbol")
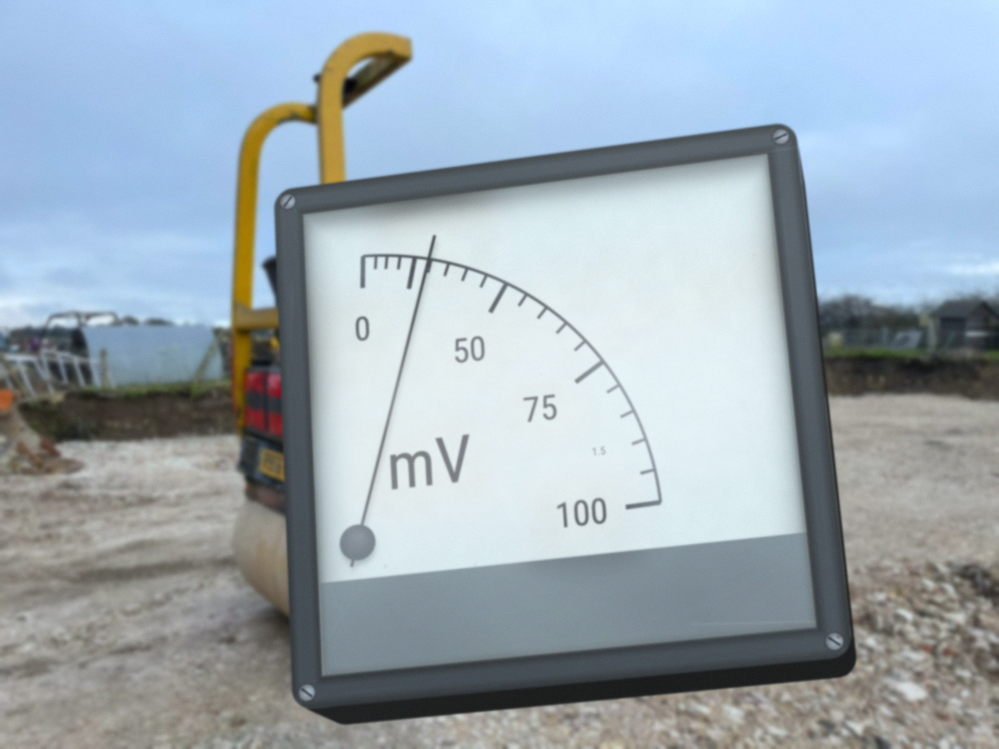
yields 30 mV
